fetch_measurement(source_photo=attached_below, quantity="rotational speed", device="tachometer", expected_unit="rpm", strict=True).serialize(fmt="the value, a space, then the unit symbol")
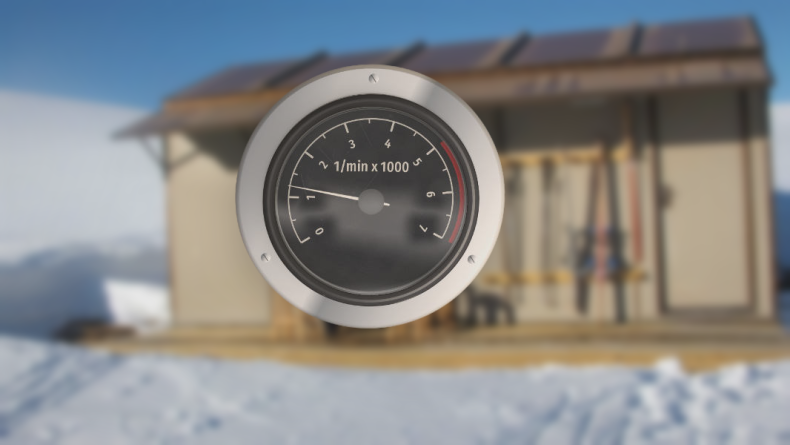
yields 1250 rpm
